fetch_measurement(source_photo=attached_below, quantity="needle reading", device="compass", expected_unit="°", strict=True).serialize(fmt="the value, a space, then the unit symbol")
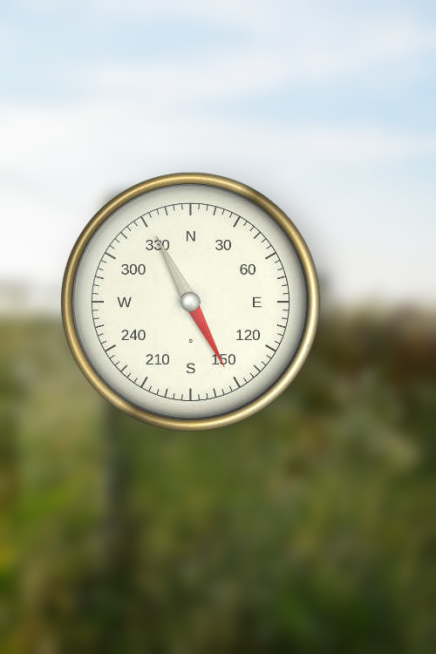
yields 152.5 °
